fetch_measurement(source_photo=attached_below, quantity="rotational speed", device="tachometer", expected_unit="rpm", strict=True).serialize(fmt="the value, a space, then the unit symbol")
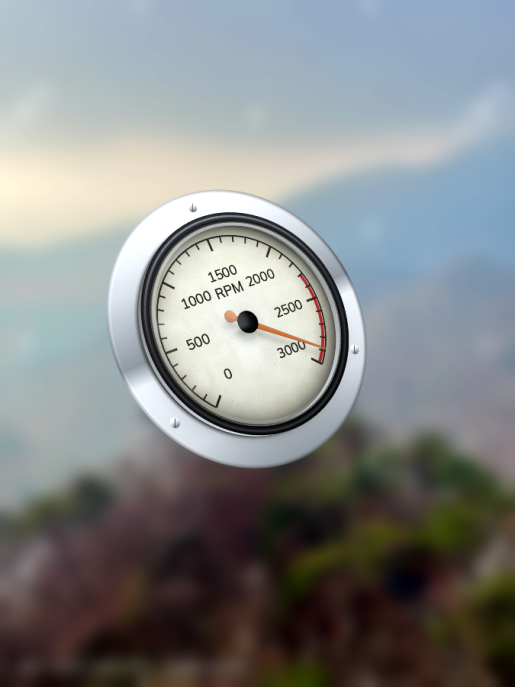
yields 2900 rpm
